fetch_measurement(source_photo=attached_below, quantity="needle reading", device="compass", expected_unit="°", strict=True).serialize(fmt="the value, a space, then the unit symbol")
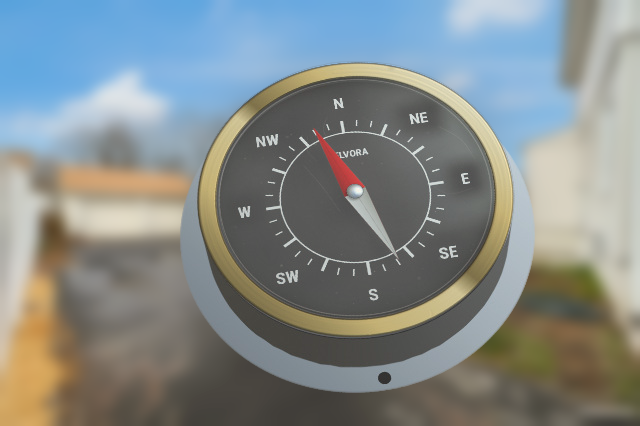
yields 340 °
